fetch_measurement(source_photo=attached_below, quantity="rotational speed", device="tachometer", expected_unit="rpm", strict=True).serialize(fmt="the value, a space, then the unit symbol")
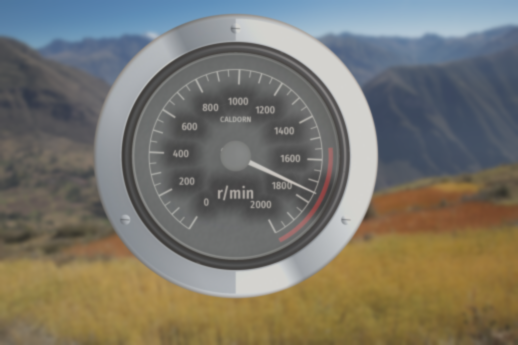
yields 1750 rpm
